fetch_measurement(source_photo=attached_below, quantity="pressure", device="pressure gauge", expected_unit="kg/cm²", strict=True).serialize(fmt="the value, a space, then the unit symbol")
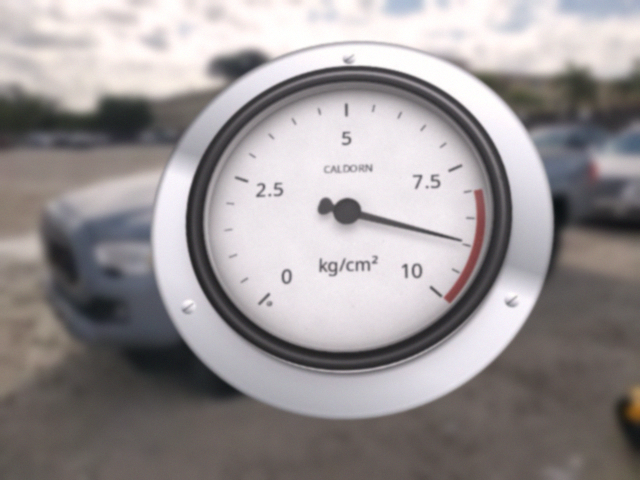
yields 9 kg/cm²
